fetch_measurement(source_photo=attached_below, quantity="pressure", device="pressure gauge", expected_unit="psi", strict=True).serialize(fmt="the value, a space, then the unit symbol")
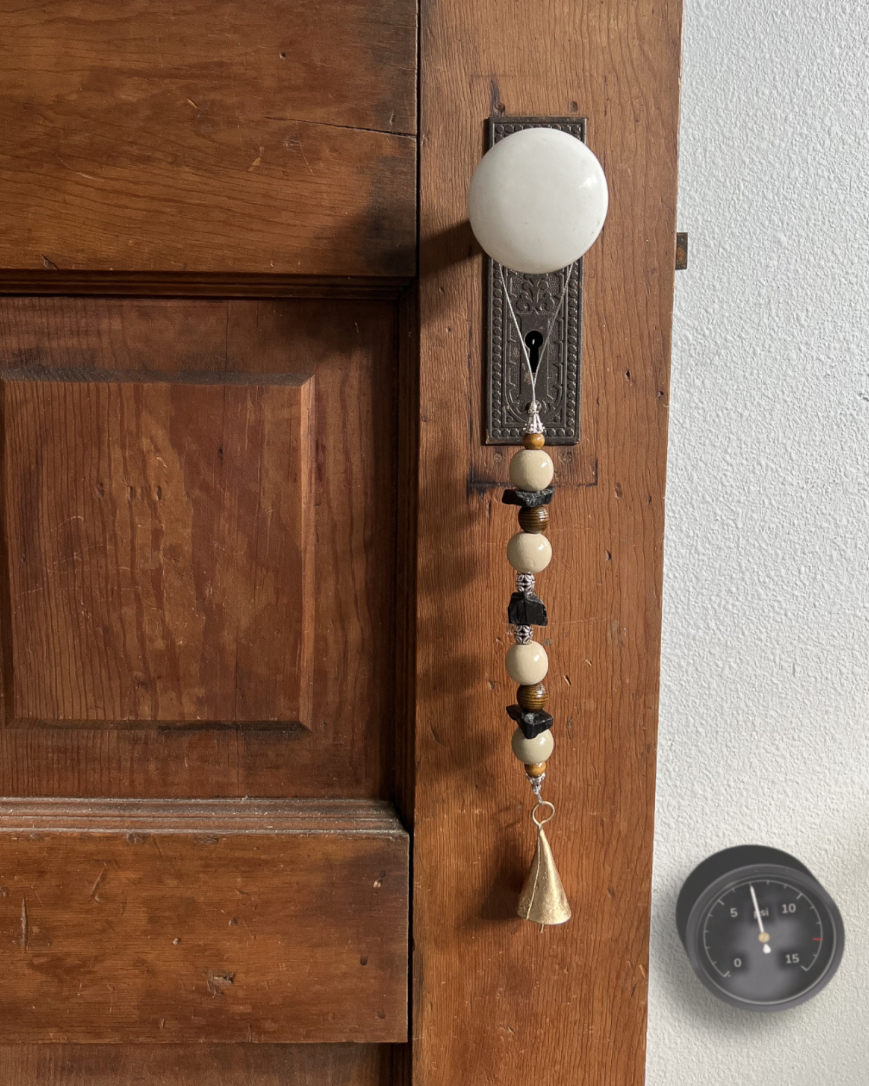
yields 7 psi
